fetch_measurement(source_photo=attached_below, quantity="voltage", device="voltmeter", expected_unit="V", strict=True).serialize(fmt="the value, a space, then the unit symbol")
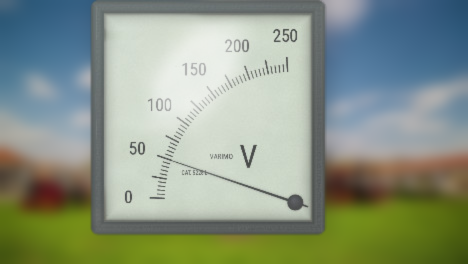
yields 50 V
